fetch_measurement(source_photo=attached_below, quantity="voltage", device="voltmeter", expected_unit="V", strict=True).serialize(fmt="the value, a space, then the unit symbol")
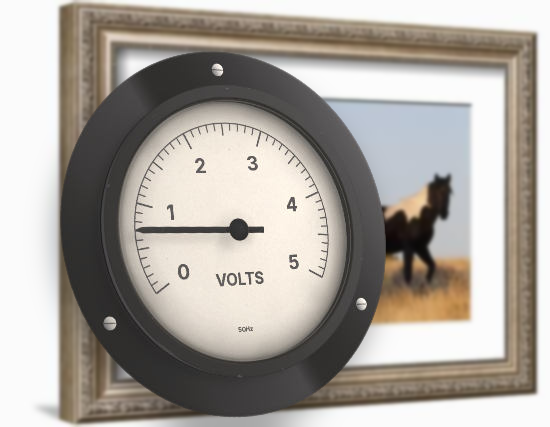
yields 0.7 V
